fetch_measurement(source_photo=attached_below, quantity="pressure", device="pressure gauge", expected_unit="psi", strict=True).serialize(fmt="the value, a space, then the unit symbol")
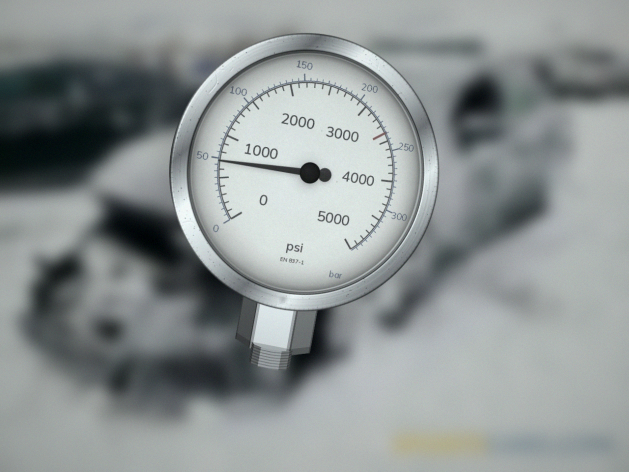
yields 700 psi
